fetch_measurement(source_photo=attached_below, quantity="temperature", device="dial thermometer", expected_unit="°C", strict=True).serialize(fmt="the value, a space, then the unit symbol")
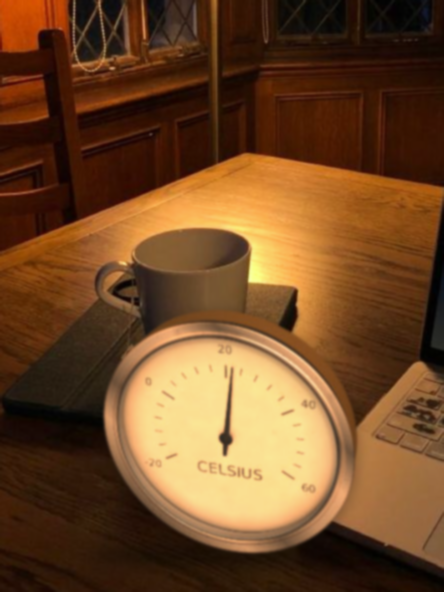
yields 22 °C
